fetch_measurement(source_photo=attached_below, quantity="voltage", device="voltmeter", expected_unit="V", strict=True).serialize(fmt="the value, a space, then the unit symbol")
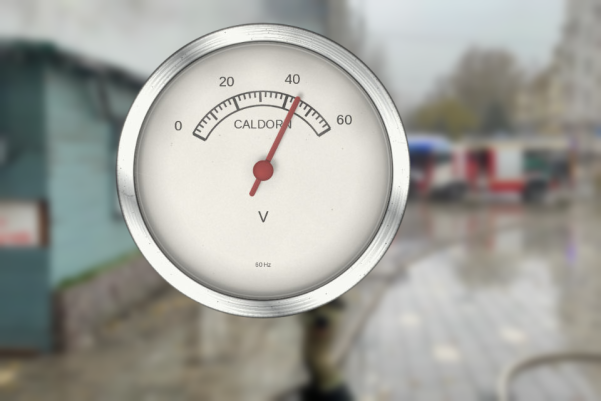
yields 44 V
